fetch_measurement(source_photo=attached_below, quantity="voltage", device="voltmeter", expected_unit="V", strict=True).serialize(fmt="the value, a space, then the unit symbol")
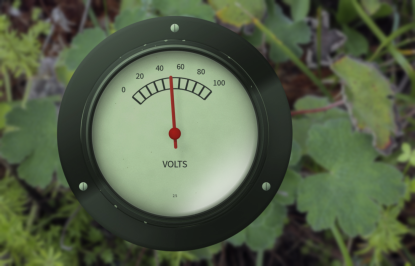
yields 50 V
